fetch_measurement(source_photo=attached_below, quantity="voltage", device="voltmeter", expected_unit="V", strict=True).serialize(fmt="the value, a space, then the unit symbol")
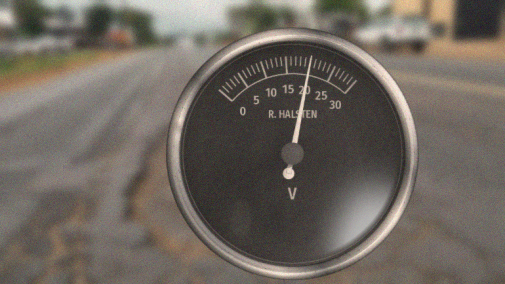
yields 20 V
